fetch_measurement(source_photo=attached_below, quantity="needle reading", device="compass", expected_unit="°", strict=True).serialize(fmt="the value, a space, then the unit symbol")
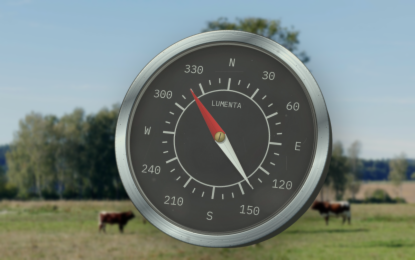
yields 320 °
